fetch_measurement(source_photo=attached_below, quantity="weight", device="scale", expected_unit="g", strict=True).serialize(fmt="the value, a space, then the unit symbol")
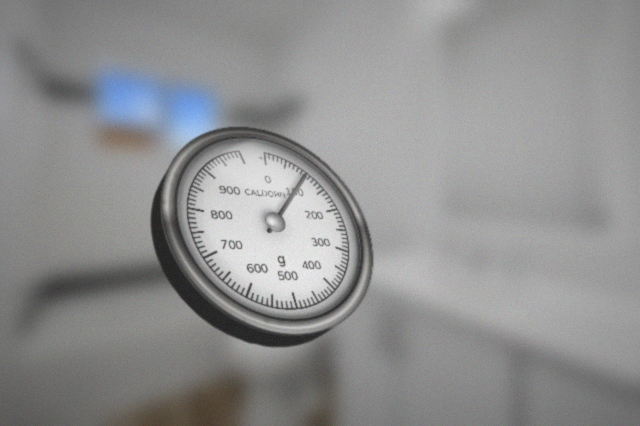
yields 100 g
